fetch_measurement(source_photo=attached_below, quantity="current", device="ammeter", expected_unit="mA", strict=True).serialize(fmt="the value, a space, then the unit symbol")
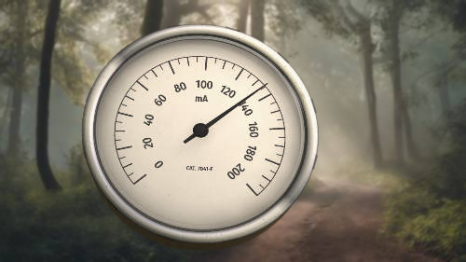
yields 135 mA
